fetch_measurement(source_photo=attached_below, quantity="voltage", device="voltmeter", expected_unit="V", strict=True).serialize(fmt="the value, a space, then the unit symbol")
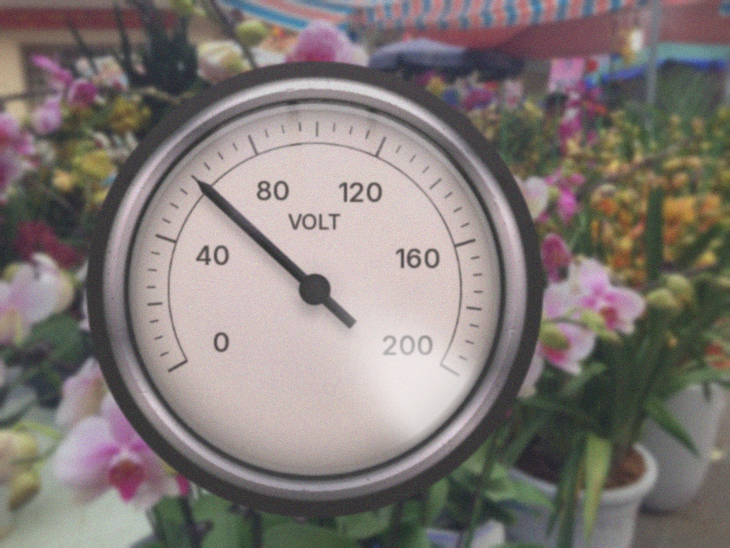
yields 60 V
